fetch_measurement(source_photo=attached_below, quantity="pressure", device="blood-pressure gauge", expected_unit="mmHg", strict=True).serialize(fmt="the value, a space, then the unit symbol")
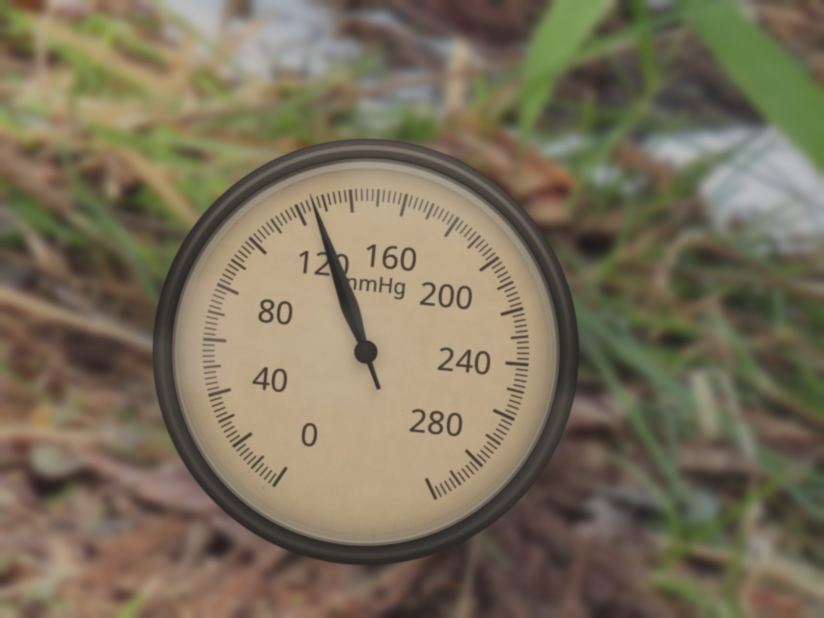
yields 126 mmHg
